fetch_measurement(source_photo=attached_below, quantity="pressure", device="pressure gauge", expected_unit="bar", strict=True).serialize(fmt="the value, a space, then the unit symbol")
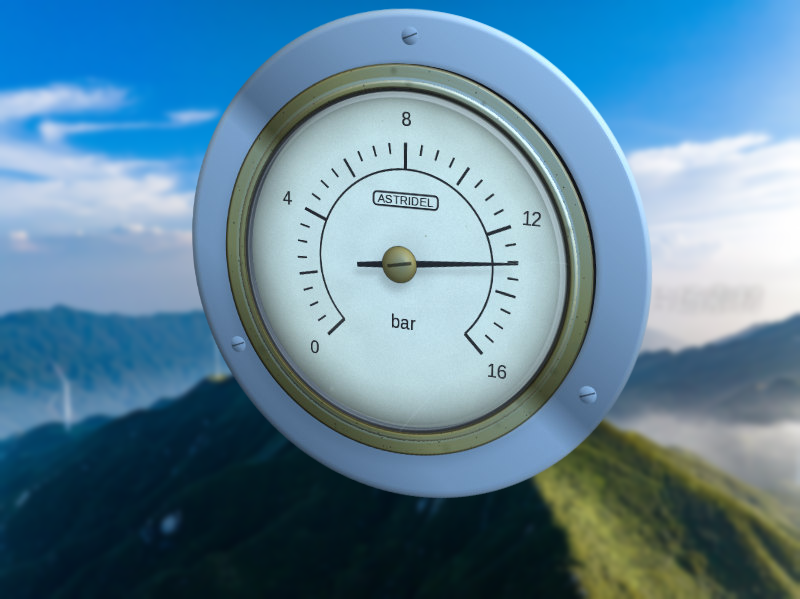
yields 13 bar
